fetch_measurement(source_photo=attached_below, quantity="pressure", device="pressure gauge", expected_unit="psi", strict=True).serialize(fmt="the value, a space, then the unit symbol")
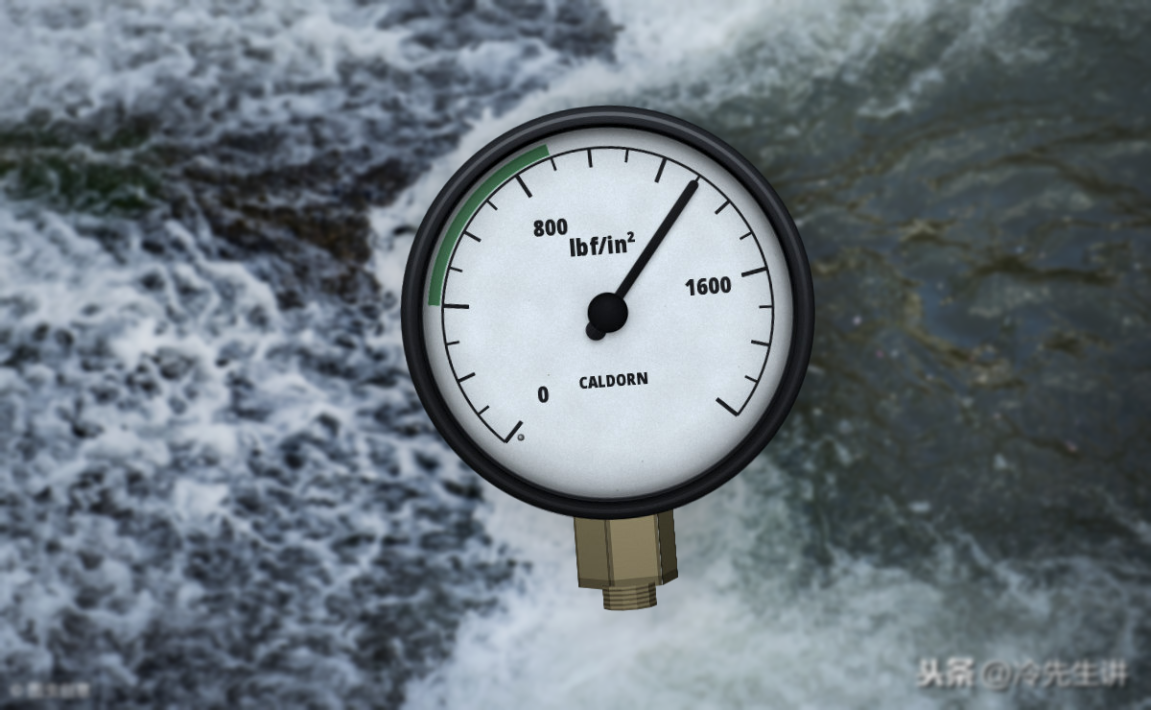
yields 1300 psi
